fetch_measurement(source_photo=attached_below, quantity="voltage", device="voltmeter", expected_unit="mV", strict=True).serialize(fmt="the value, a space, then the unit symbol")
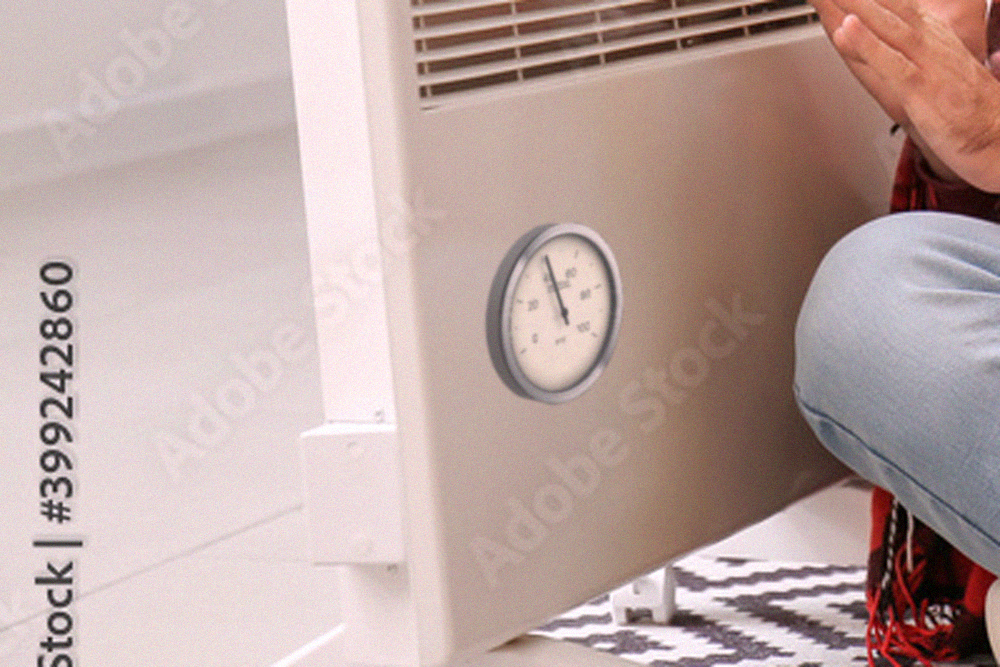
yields 40 mV
